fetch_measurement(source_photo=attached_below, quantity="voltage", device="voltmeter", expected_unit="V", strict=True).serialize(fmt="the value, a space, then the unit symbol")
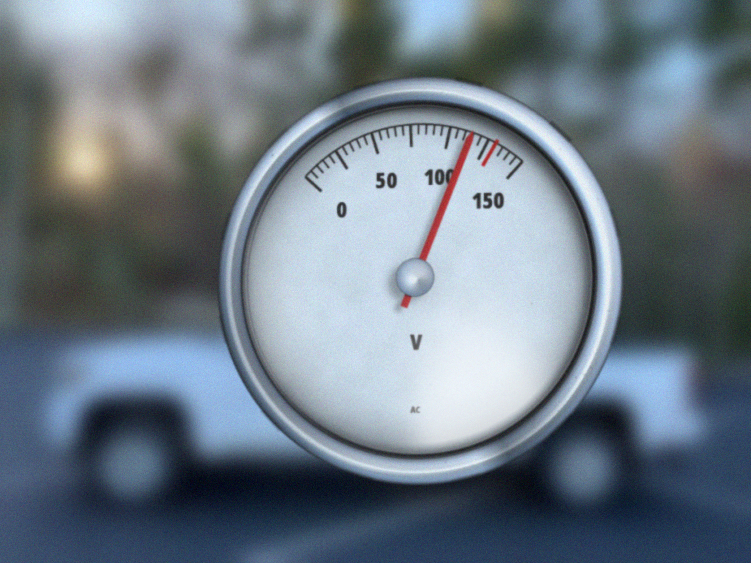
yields 115 V
